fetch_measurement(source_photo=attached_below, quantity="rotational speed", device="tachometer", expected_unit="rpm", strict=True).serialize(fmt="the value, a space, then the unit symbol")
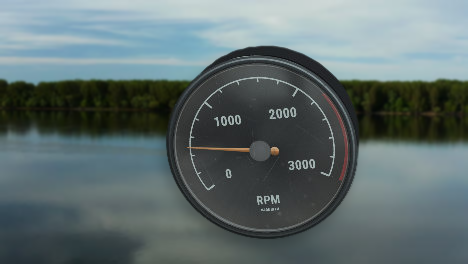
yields 500 rpm
